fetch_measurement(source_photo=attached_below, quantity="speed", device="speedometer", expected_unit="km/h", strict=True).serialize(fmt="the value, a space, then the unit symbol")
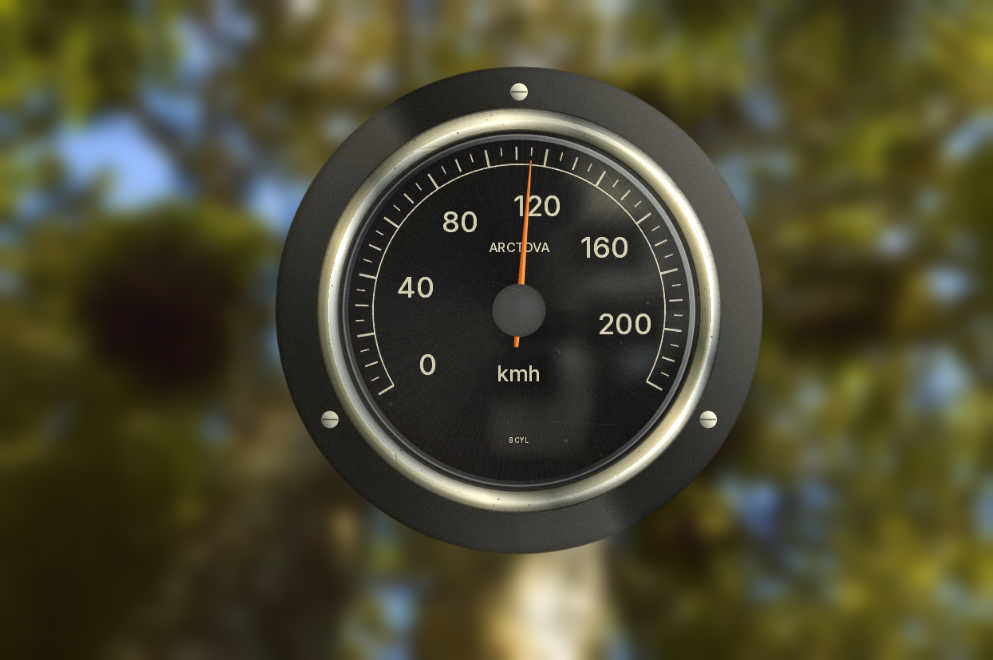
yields 115 km/h
